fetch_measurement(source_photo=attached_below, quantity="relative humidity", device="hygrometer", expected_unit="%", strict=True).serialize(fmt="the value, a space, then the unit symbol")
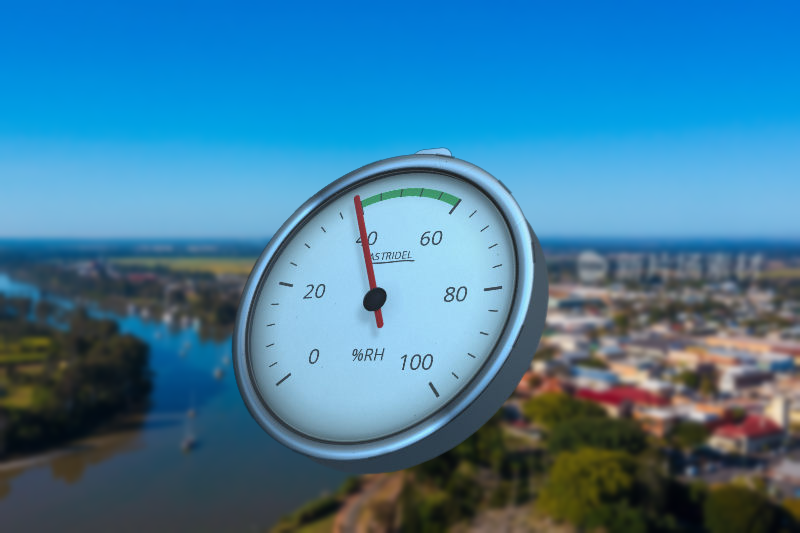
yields 40 %
